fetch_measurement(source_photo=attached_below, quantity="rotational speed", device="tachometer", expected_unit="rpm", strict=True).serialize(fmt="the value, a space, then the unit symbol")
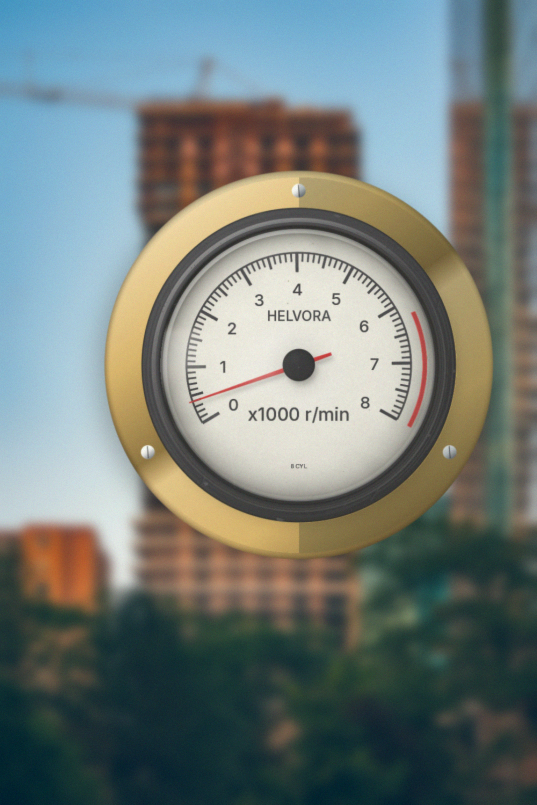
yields 400 rpm
